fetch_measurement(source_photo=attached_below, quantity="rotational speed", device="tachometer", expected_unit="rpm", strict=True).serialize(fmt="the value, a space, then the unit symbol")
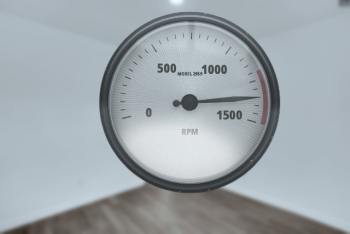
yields 1350 rpm
